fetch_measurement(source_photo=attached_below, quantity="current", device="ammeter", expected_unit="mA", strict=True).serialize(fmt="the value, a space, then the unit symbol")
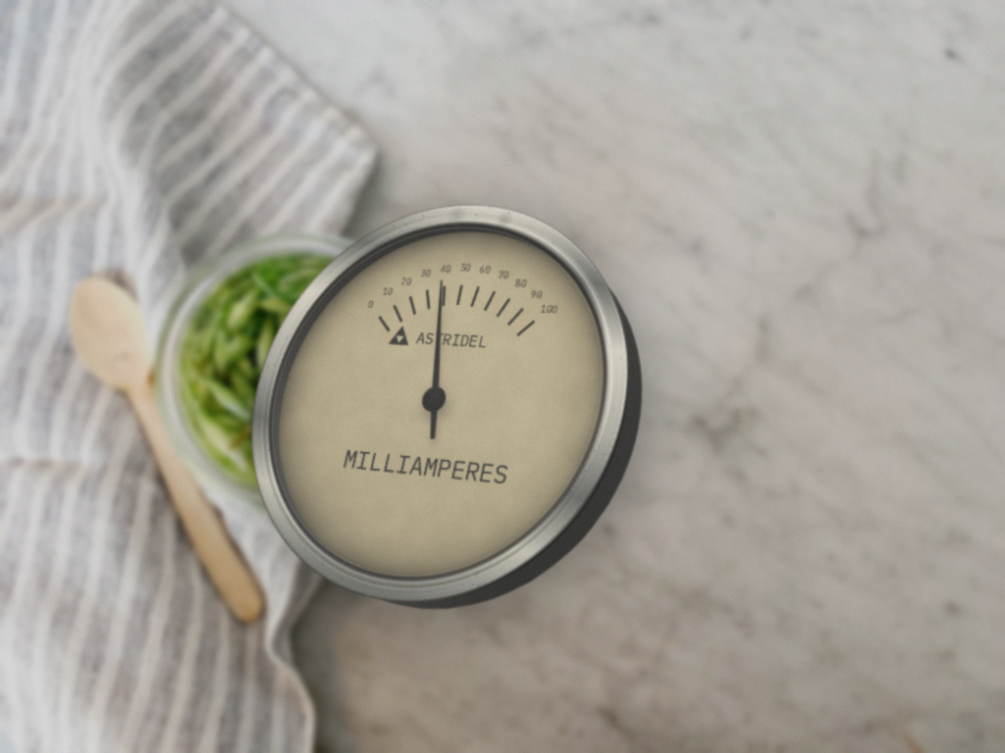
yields 40 mA
